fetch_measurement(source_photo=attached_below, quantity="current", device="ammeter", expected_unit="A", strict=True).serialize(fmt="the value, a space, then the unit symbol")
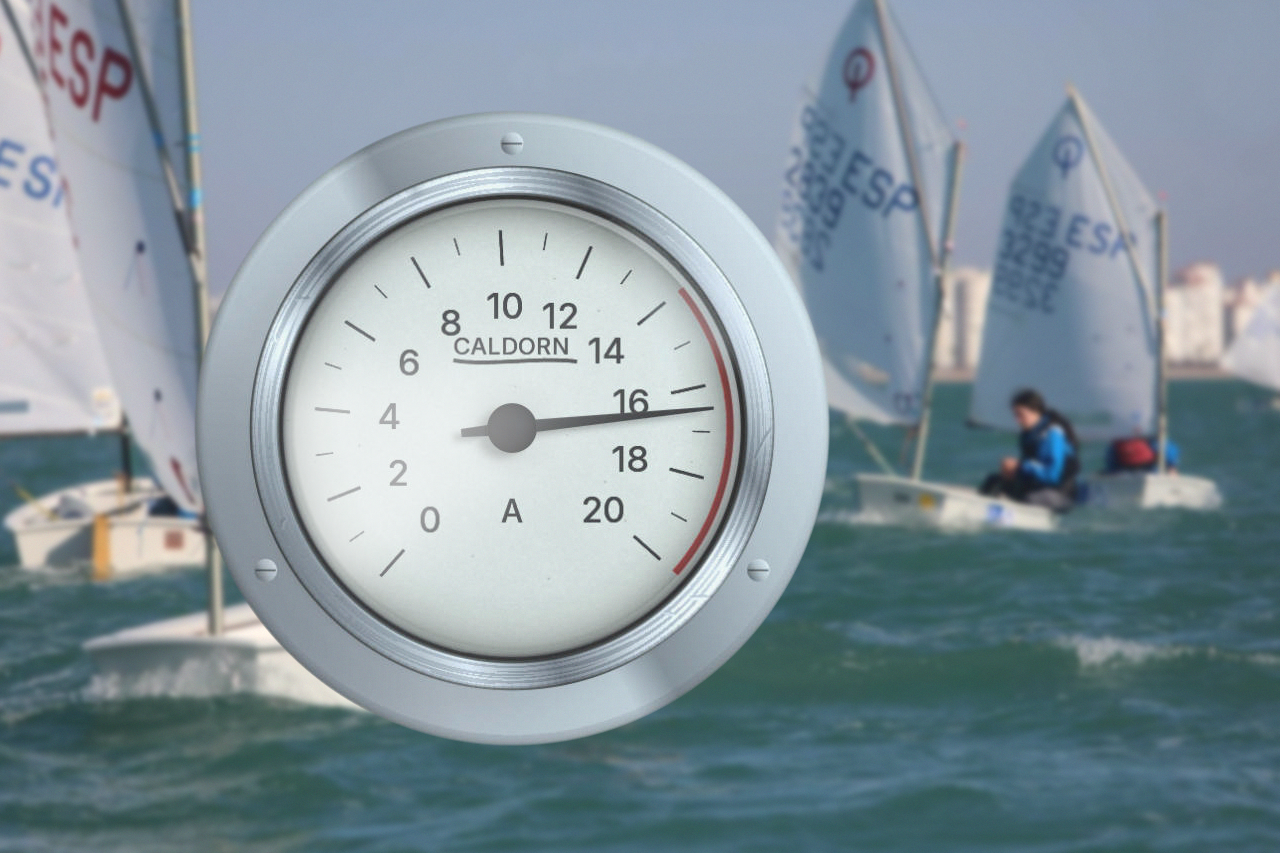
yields 16.5 A
